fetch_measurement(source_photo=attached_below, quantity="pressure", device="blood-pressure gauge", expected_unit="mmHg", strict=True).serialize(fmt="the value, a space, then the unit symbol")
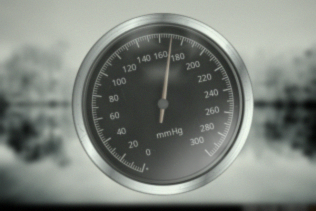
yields 170 mmHg
